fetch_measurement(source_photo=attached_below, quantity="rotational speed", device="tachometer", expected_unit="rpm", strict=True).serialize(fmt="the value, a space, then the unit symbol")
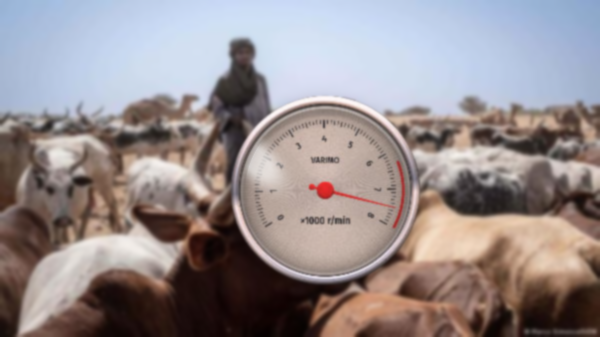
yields 7500 rpm
